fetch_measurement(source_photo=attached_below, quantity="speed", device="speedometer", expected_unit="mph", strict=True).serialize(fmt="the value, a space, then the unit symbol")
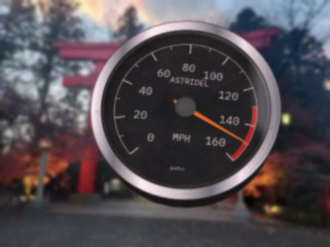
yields 150 mph
